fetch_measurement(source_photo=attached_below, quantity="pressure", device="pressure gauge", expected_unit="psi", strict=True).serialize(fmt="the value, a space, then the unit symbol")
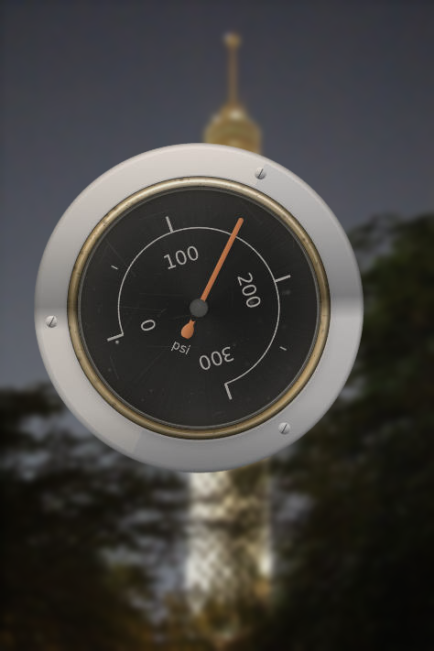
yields 150 psi
